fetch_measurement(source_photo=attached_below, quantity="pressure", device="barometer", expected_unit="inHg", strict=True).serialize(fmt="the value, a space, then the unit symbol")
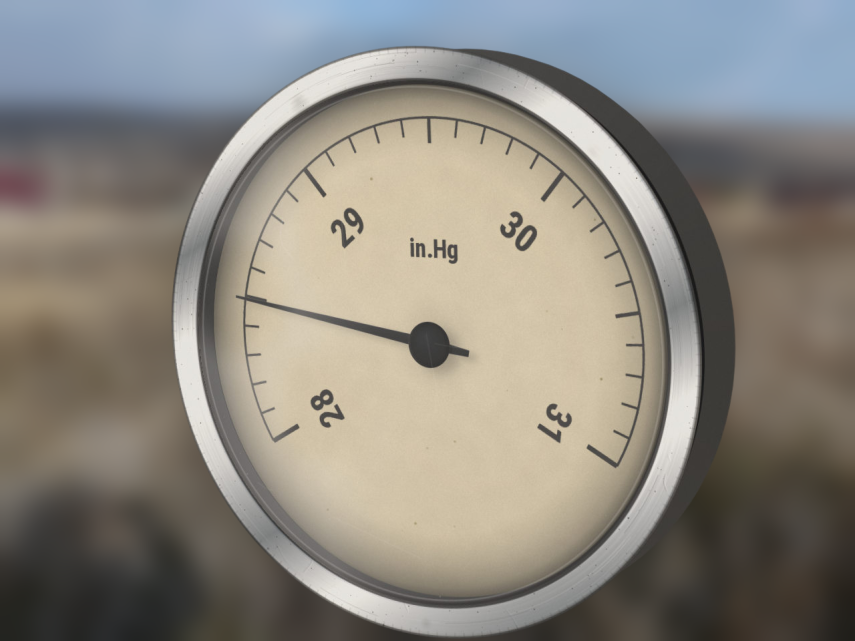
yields 28.5 inHg
